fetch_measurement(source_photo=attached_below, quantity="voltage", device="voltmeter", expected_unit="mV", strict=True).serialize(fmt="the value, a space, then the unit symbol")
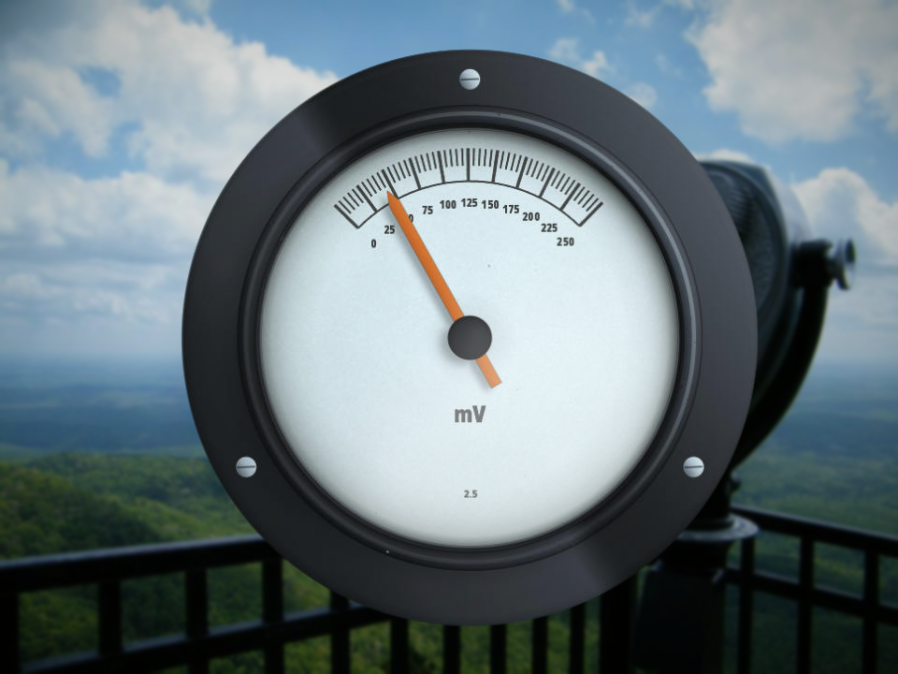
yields 45 mV
